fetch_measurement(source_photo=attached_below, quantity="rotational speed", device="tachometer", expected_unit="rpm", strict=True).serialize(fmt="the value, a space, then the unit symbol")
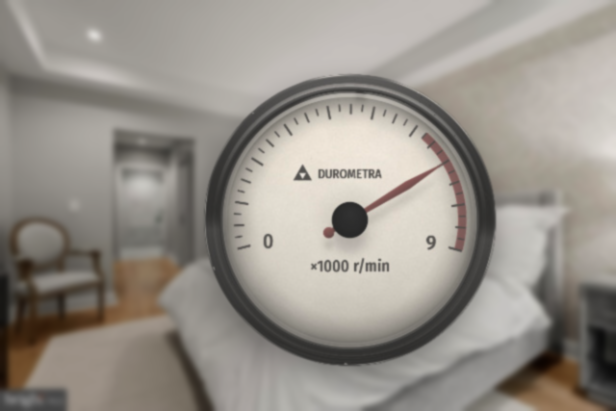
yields 7000 rpm
